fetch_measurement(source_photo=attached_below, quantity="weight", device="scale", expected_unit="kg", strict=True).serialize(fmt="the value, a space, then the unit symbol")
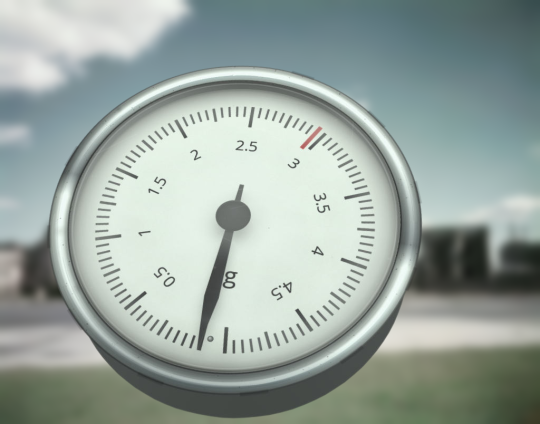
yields 0 kg
